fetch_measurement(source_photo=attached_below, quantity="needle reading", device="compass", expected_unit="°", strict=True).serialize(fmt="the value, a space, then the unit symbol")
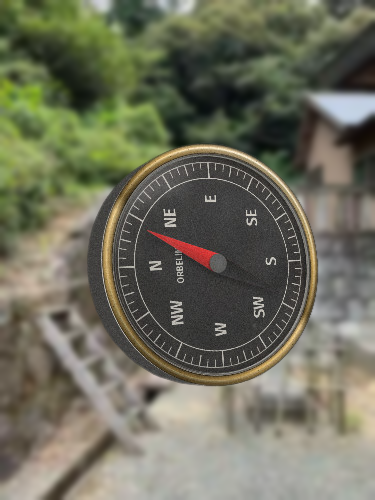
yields 25 °
